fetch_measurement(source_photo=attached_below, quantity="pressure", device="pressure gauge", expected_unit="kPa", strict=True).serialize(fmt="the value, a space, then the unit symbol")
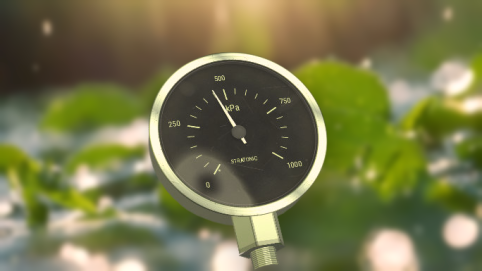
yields 450 kPa
